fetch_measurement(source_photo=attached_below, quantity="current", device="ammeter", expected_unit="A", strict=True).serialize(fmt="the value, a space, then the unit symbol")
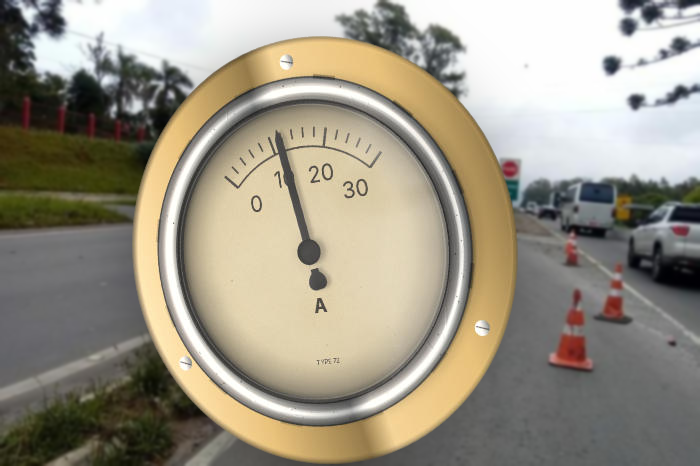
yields 12 A
